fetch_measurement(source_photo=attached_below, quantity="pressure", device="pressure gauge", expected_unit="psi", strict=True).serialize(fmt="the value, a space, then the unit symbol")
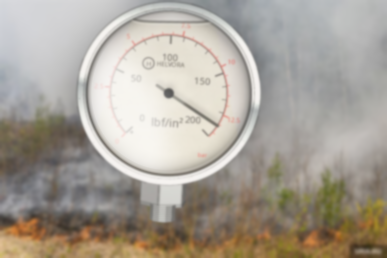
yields 190 psi
